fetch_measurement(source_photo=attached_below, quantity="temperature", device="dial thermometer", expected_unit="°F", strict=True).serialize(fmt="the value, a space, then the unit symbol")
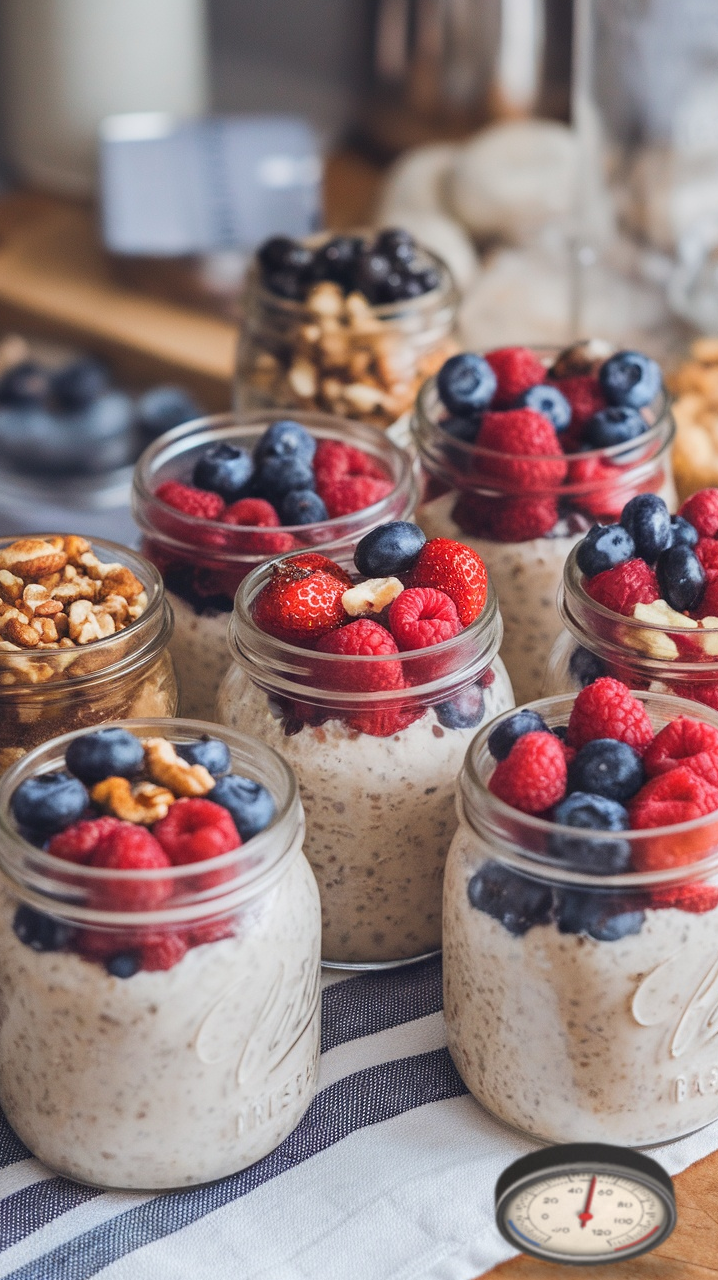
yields 50 °F
